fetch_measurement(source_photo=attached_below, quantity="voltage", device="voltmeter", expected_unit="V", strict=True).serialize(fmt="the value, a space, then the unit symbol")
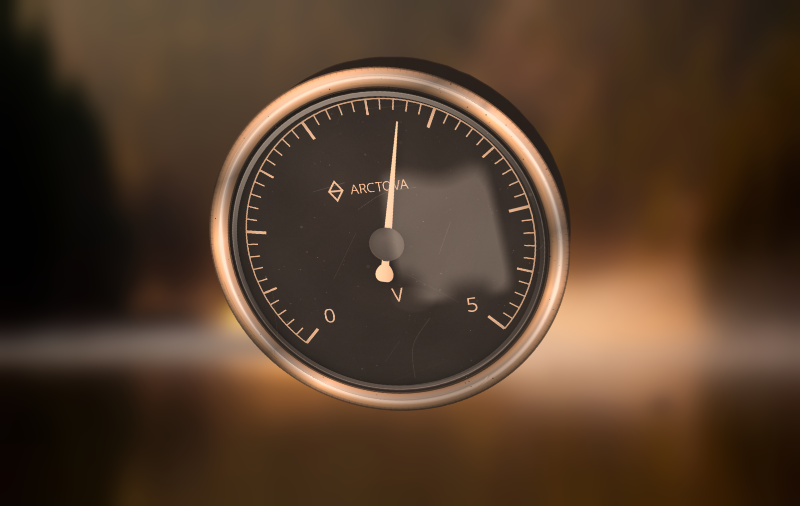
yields 2.75 V
